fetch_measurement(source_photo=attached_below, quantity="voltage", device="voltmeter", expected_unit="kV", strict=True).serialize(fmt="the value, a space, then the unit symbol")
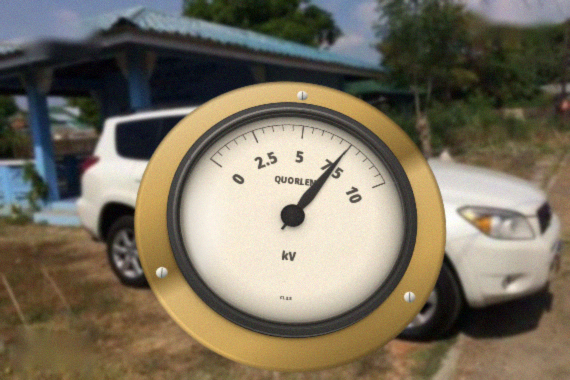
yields 7.5 kV
